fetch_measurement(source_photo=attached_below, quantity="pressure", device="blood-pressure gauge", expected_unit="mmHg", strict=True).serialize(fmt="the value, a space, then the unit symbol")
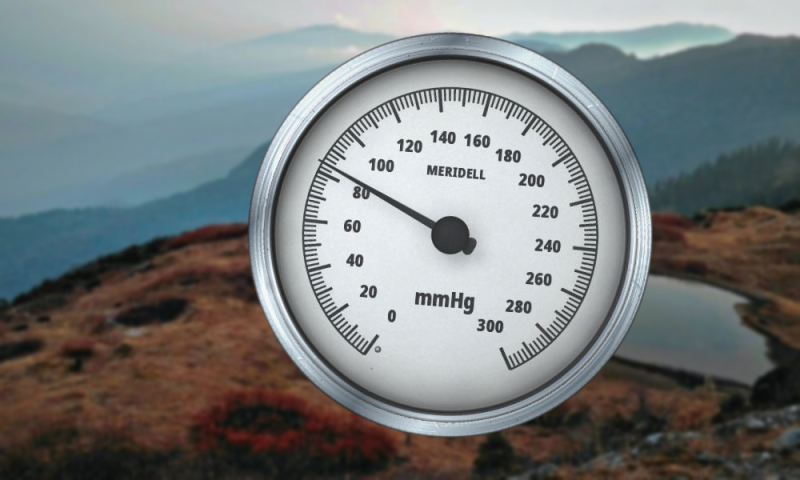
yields 84 mmHg
